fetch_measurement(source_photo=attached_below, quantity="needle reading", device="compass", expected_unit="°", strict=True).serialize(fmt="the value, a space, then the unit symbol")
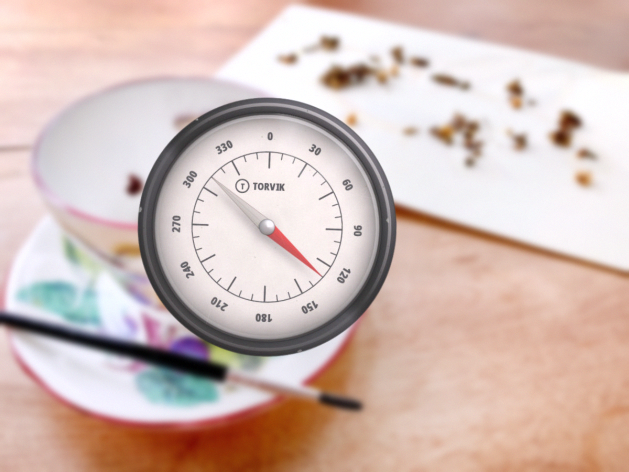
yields 130 °
